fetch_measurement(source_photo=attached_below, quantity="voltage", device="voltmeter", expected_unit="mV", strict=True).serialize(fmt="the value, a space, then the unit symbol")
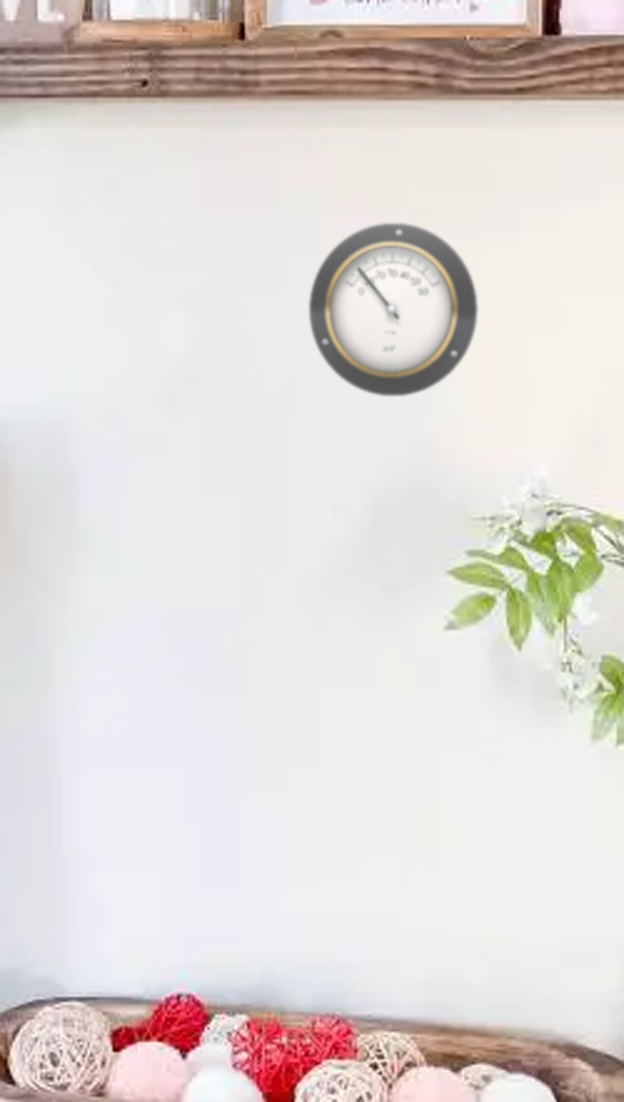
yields 10 mV
